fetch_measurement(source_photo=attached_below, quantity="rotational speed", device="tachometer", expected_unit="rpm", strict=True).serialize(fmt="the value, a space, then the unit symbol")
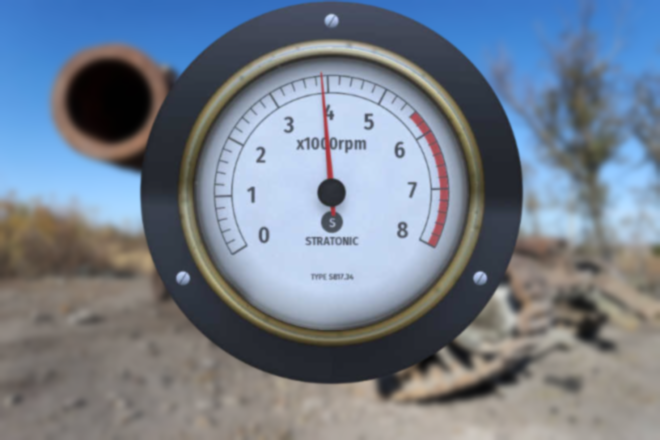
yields 3900 rpm
